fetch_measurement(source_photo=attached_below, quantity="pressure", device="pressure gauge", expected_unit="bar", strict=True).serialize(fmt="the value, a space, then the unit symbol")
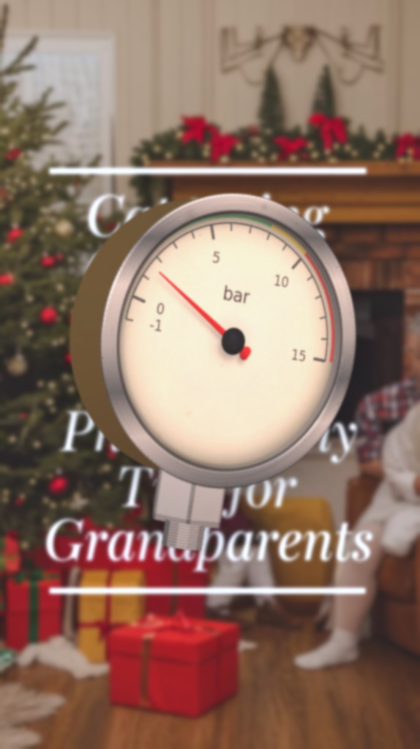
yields 1.5 bar
